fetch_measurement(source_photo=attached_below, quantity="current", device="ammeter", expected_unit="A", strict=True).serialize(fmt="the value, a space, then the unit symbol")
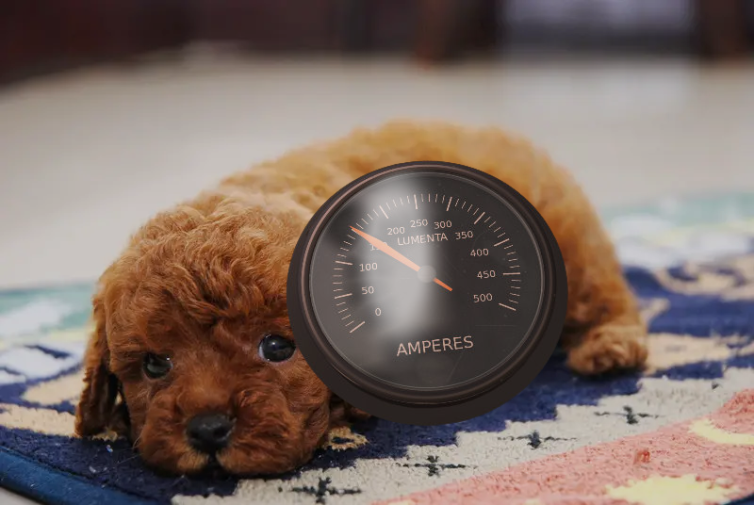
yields 150 A
